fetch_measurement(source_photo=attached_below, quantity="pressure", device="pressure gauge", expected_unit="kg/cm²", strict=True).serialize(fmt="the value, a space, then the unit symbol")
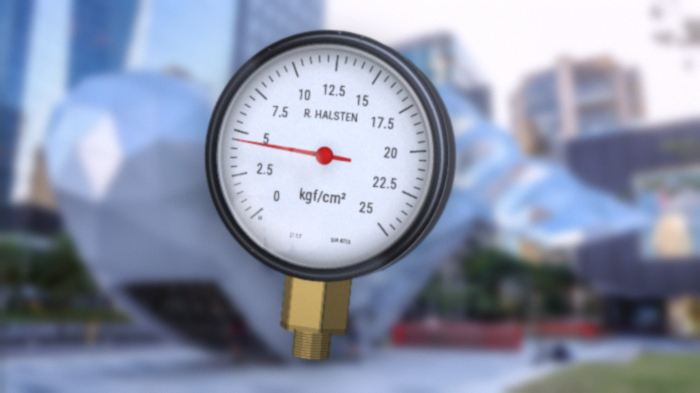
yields 4.5 kg/cm²
